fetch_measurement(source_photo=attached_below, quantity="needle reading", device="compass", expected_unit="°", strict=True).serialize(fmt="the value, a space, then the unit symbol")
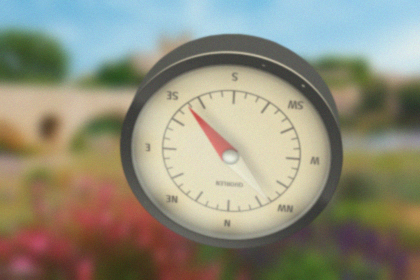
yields 140 °
